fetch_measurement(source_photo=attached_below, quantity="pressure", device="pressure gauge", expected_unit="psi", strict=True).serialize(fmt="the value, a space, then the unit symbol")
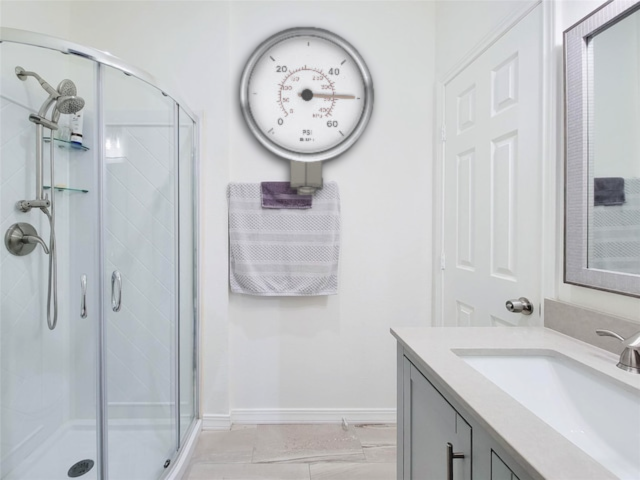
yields 50 psi
